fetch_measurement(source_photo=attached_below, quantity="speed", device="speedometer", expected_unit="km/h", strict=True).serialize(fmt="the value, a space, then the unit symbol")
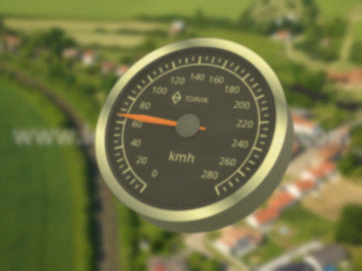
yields 65 km/h
